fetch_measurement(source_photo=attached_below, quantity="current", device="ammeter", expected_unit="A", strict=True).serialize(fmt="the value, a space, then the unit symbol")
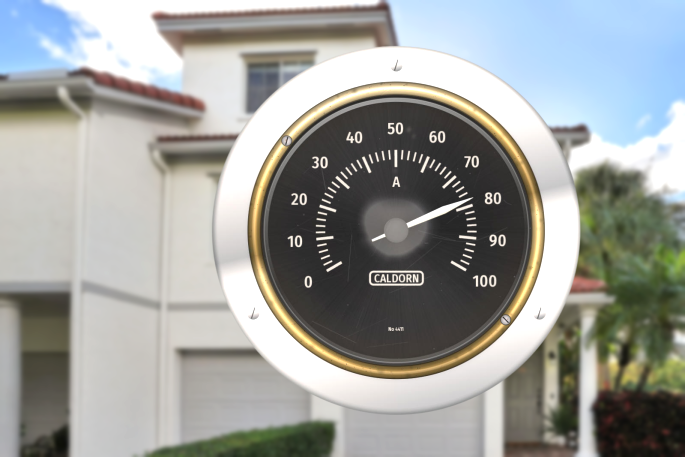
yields 78 A
